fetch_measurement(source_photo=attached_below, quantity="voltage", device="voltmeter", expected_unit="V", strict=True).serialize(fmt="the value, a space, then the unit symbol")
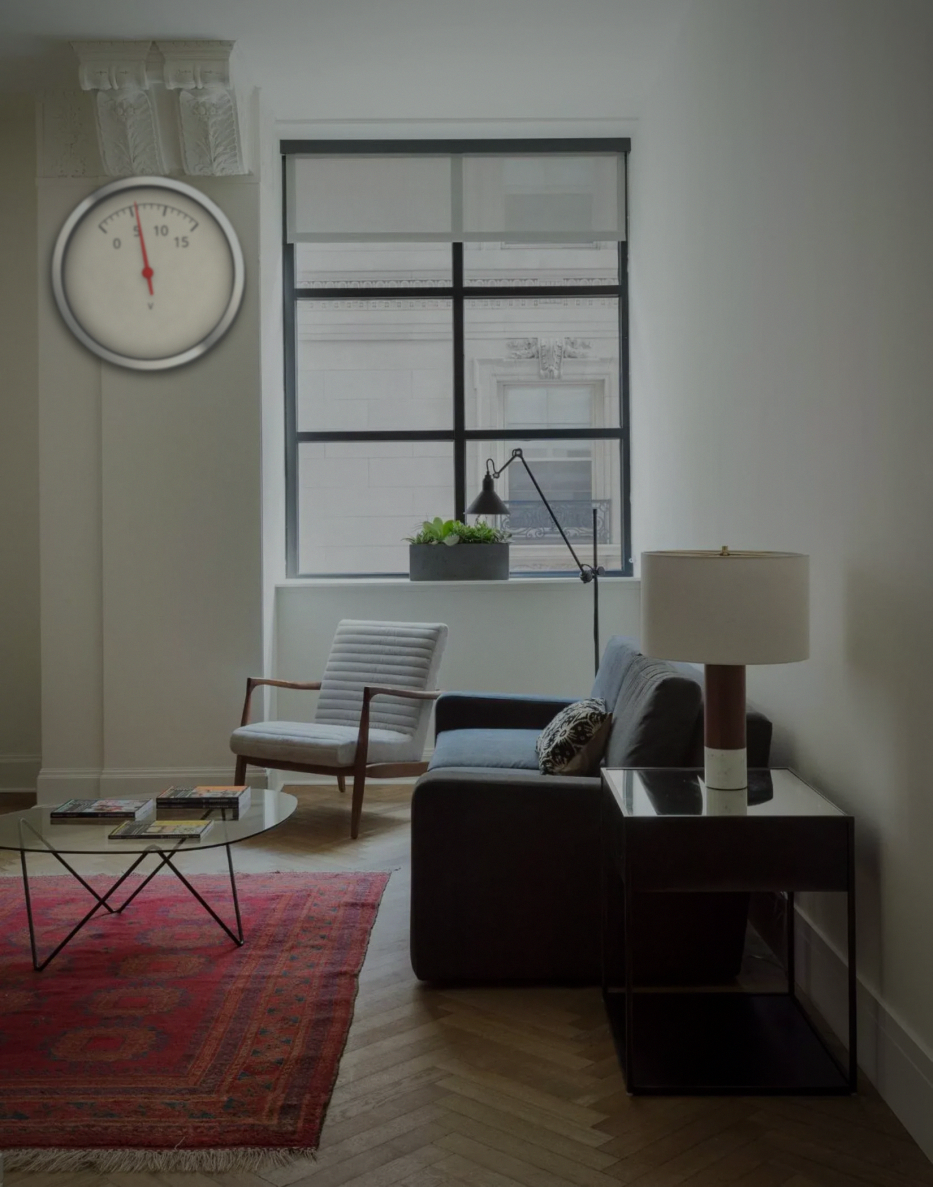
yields 6 V
